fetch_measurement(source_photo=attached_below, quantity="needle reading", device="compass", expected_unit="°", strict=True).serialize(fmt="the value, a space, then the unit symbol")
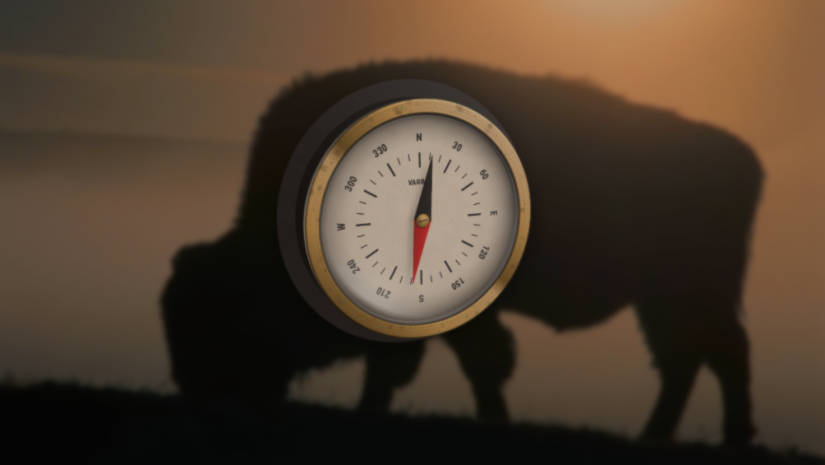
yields 190 °
